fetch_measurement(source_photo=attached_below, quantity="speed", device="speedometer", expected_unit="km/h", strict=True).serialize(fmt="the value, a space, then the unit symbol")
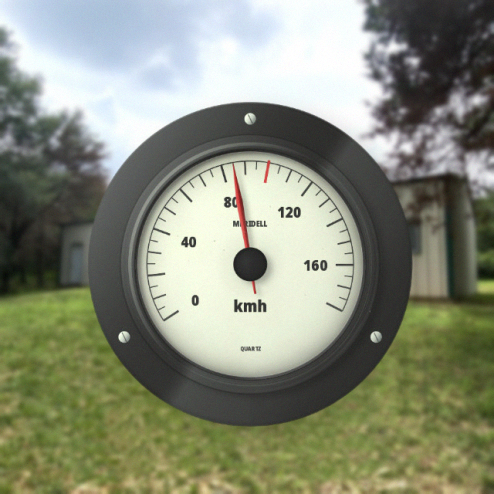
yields 85 km/h
